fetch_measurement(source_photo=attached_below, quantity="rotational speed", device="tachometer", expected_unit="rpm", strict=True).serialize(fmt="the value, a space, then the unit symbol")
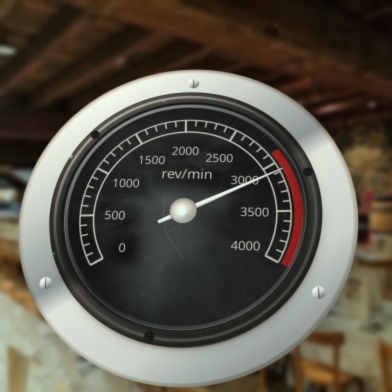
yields 3100 rpm
